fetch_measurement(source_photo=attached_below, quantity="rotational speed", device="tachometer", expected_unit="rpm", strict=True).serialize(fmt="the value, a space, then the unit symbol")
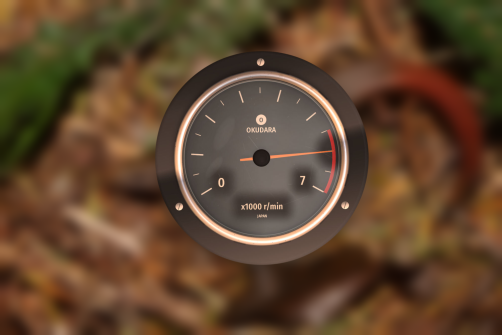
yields 6000 rpm
